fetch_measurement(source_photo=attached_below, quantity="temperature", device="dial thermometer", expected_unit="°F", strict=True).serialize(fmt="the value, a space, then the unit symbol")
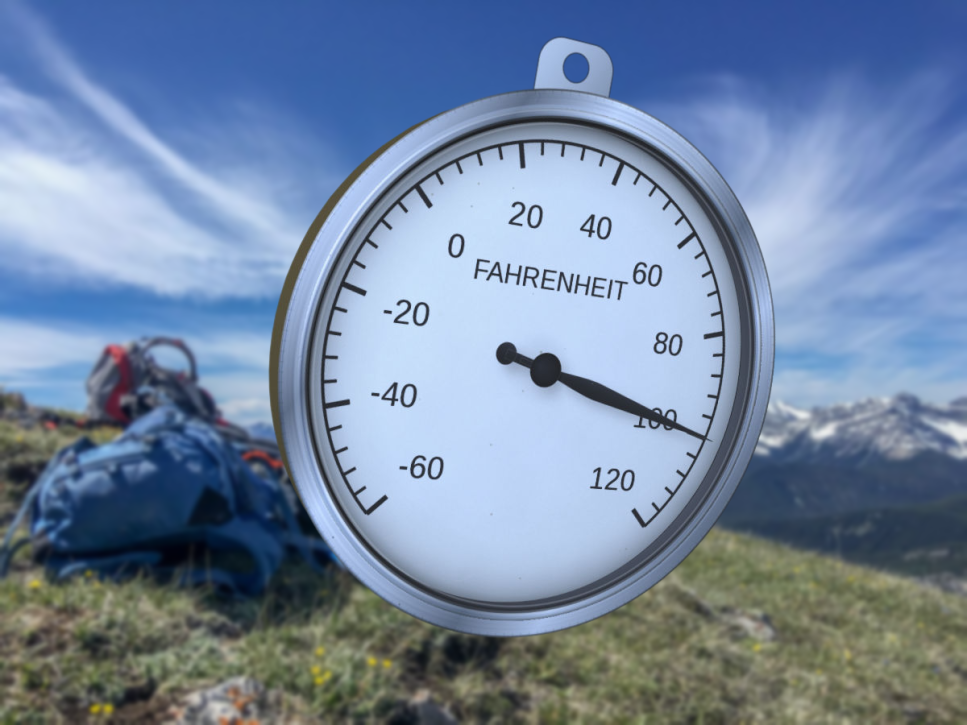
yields 100 °F
